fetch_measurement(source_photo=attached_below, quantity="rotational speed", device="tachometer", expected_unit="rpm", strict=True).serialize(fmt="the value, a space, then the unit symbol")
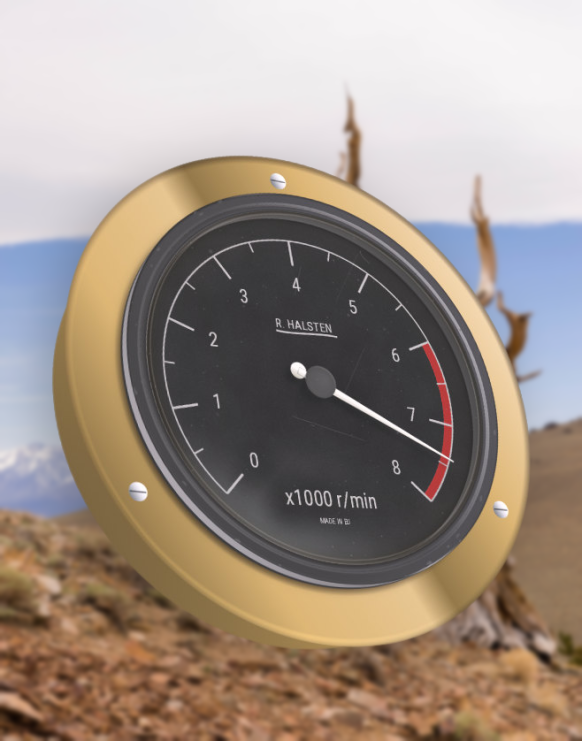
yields 7500 rpm
